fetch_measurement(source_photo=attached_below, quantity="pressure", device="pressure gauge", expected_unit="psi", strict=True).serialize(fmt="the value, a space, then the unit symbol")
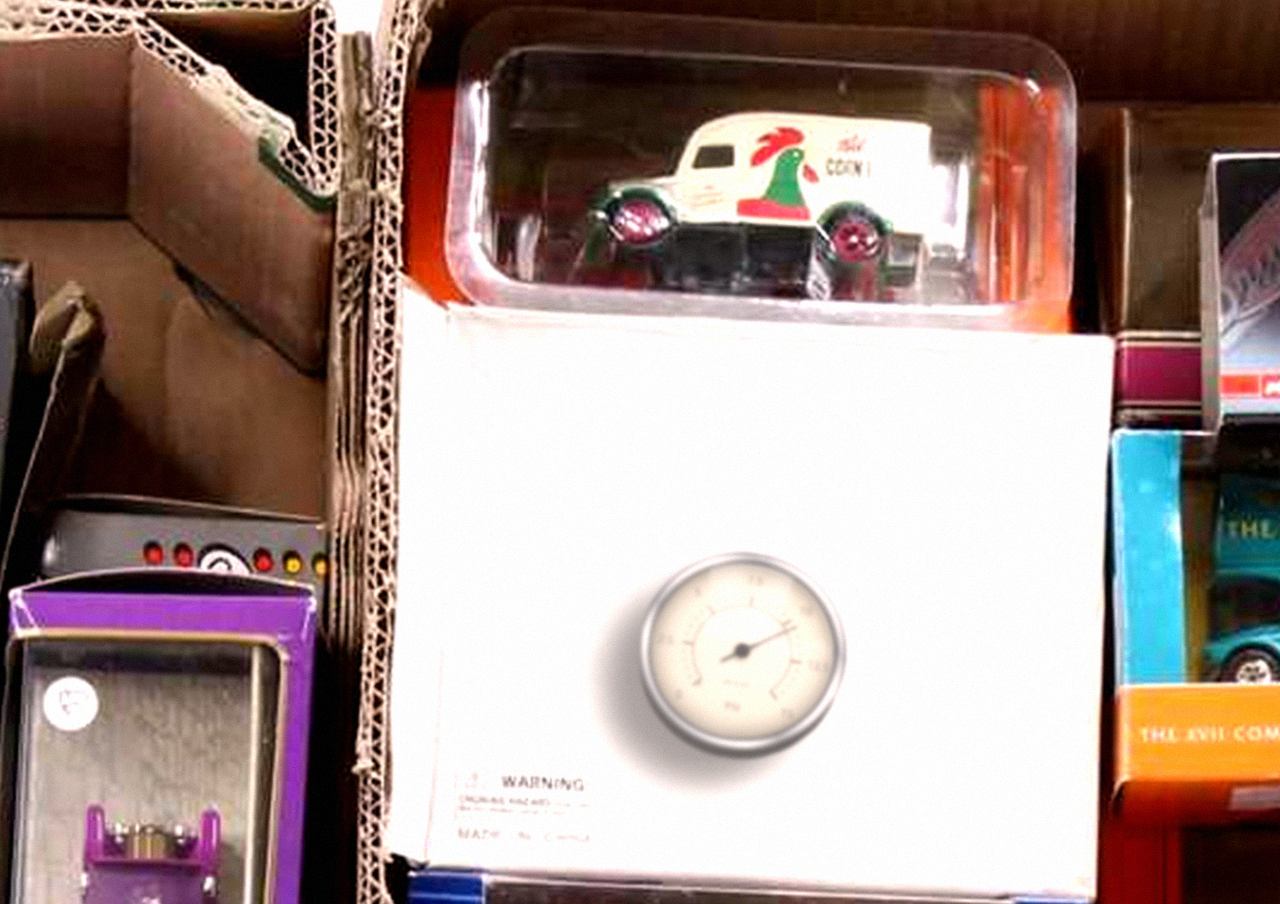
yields 10.5 psi
